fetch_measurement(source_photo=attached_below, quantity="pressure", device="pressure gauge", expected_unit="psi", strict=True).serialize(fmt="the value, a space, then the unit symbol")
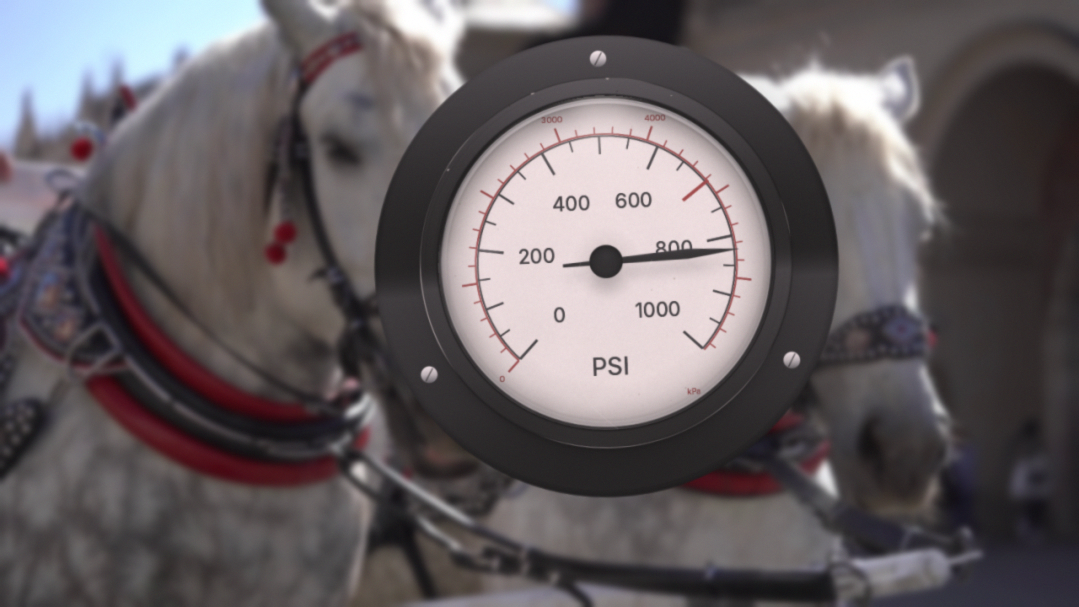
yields 825 psi
